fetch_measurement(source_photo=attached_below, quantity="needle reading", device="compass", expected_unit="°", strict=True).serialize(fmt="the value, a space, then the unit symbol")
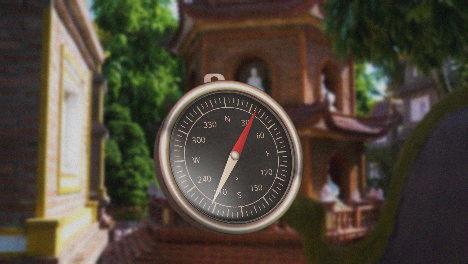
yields 35 °
